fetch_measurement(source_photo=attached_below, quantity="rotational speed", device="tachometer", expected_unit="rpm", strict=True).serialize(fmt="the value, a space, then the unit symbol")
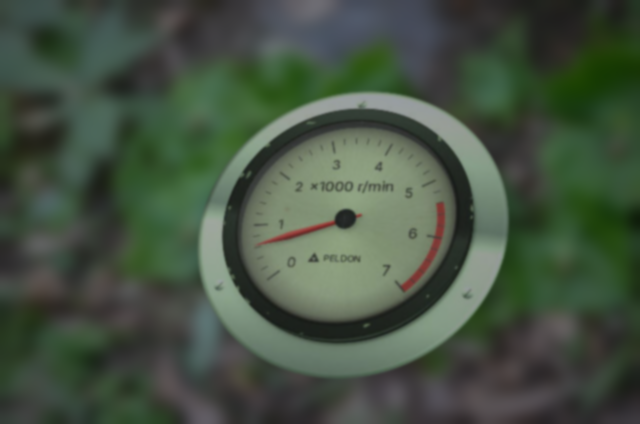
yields 600 rpm
